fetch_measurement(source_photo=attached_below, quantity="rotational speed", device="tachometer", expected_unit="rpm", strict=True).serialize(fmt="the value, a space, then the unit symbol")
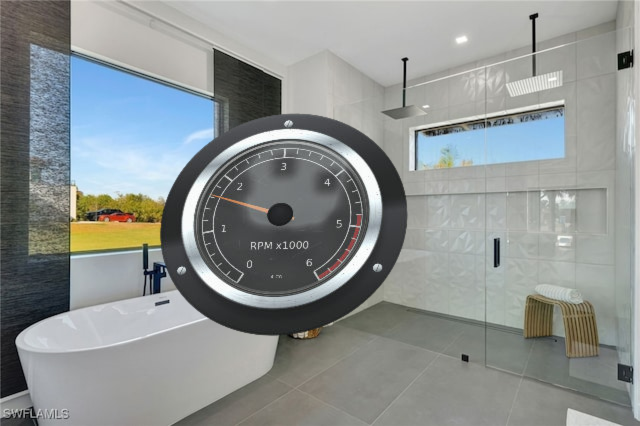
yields 1600 rpm
